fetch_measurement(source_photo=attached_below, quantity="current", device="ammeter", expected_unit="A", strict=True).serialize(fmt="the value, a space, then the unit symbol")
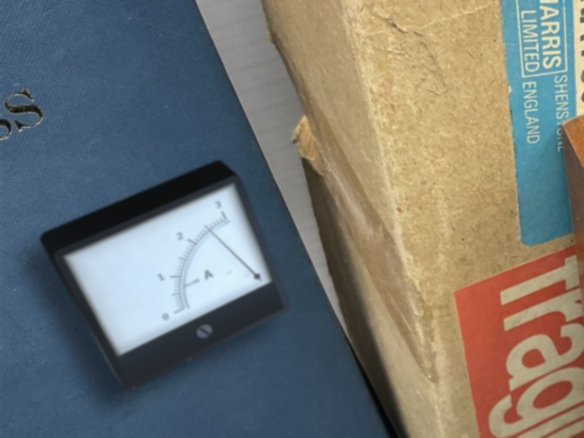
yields 2.5 A
